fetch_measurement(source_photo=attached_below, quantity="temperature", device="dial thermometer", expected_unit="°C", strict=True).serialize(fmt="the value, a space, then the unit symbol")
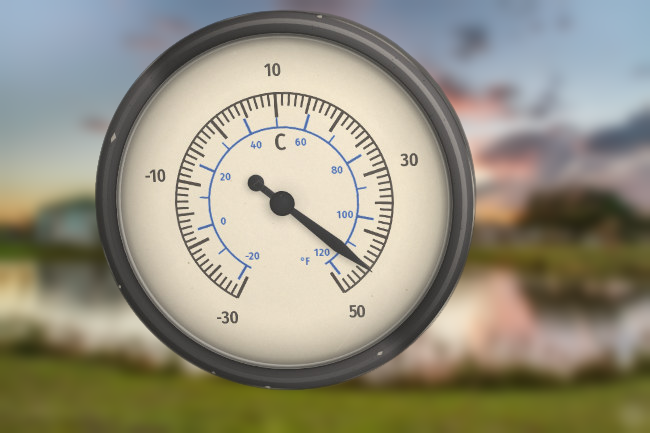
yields 45 °C
